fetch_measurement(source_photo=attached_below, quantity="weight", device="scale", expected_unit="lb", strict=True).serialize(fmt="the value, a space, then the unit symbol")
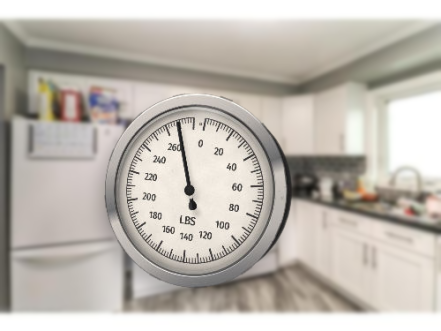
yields 270 lb
